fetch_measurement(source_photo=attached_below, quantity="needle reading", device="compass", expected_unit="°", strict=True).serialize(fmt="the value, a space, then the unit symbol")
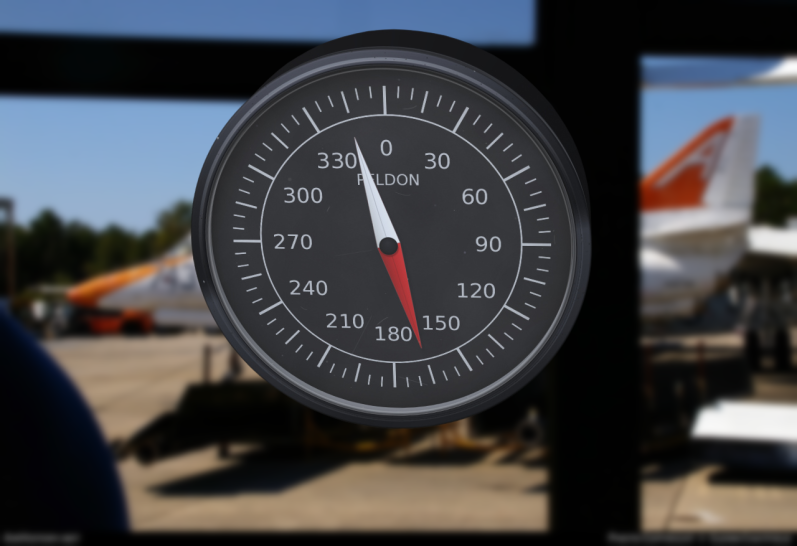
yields 165 °
